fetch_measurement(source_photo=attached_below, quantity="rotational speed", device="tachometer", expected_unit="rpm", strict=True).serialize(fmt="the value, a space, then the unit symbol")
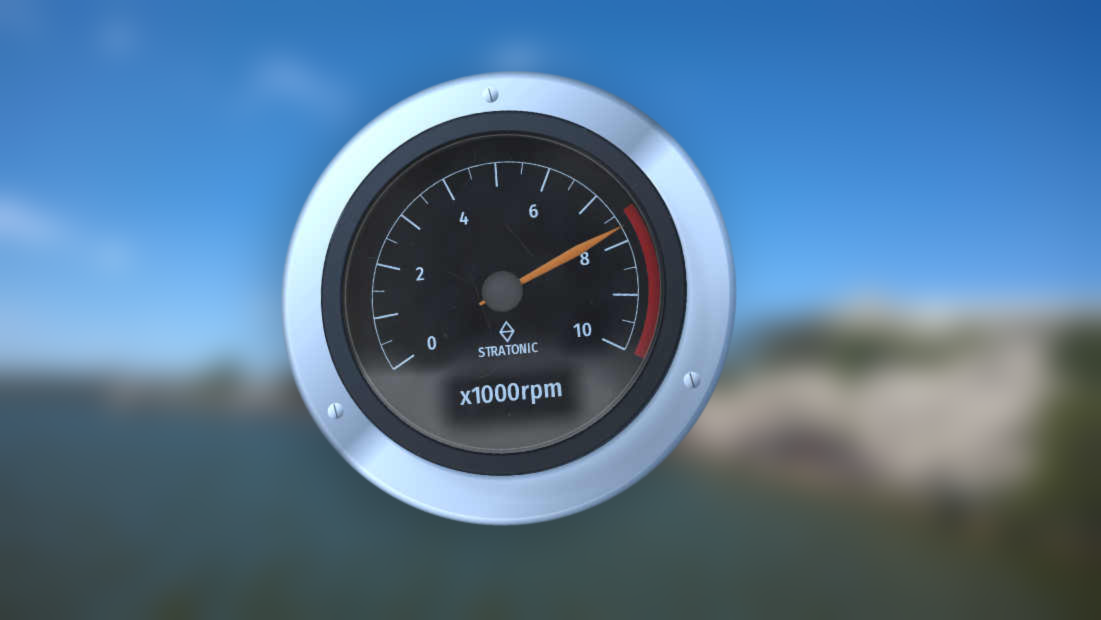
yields 7750 rpm
